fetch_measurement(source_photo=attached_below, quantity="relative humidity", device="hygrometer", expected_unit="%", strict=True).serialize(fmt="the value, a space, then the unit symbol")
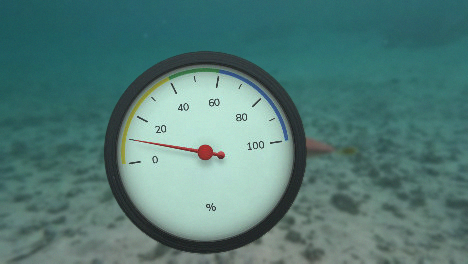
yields 10 %
